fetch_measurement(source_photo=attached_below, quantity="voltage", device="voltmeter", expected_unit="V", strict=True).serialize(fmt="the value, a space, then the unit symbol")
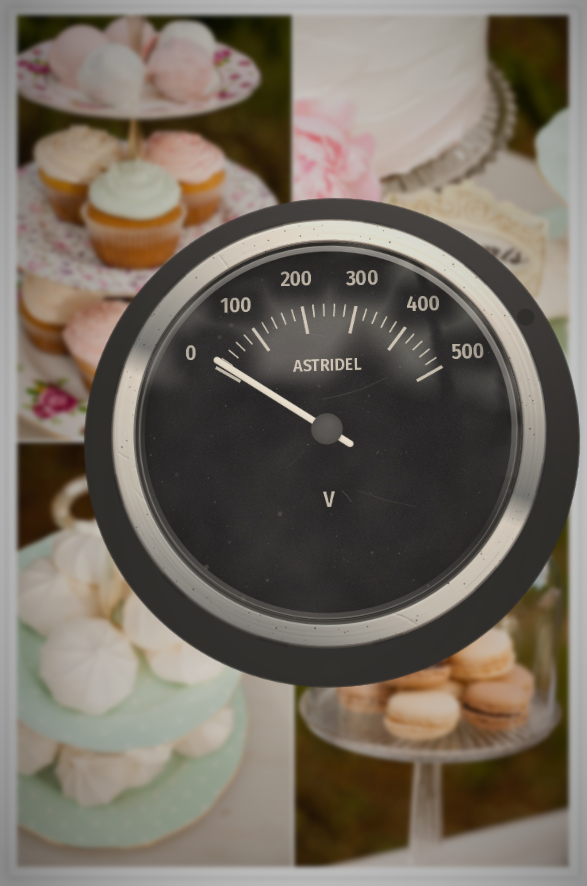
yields 10 V
